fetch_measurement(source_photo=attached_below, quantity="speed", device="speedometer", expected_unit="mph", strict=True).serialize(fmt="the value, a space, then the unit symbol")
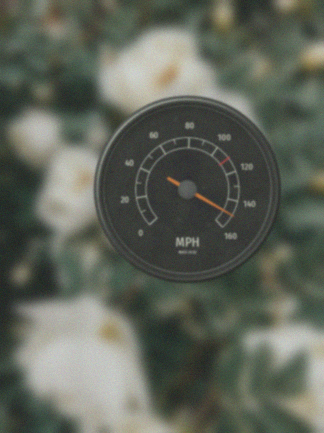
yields 150 mph
